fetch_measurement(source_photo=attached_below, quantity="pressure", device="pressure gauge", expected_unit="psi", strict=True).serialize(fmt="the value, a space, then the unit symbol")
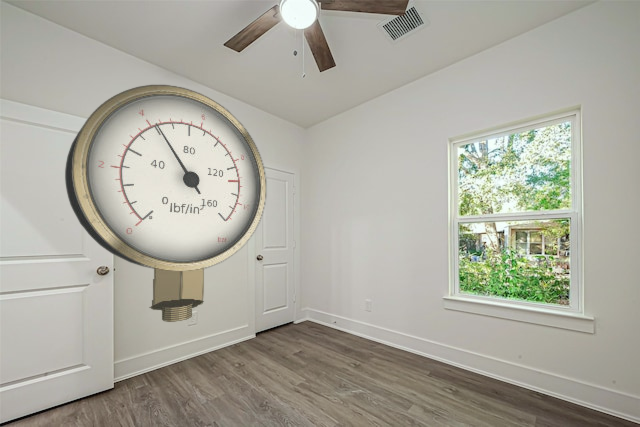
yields 60 psi
